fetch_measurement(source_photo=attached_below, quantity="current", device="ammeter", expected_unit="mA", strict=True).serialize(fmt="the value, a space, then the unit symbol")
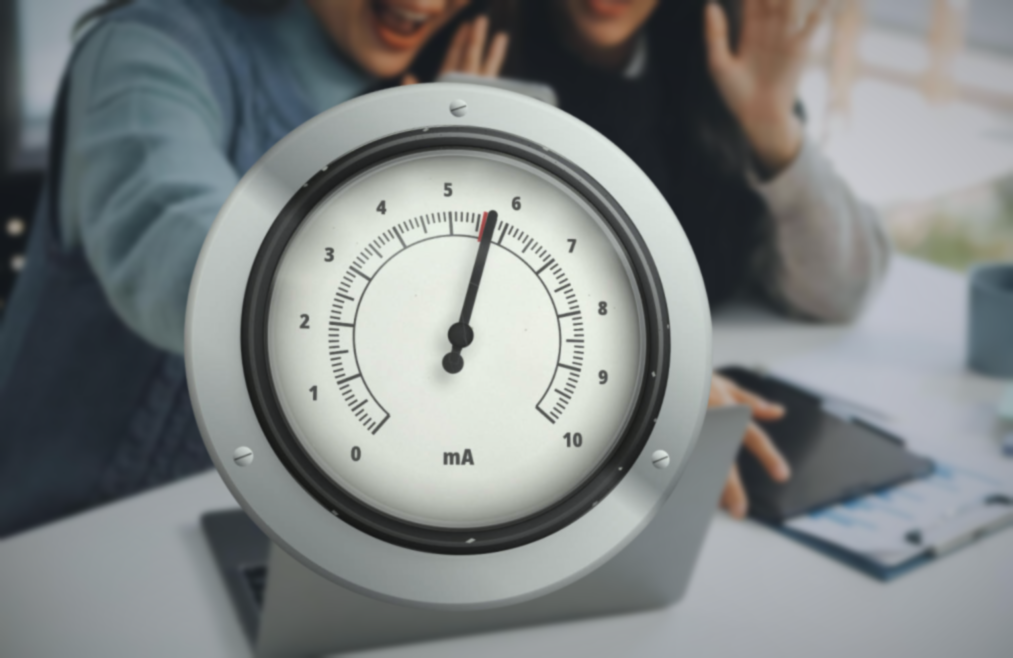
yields 5.7 mA
